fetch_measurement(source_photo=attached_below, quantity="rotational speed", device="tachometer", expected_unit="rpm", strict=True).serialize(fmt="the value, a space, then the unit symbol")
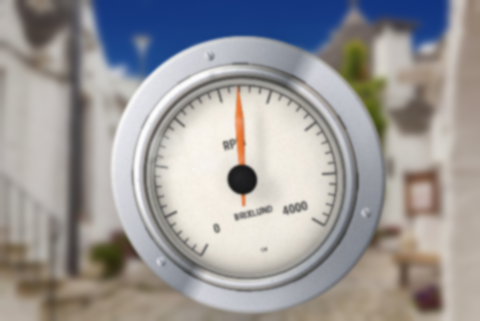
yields 2200 rpm
